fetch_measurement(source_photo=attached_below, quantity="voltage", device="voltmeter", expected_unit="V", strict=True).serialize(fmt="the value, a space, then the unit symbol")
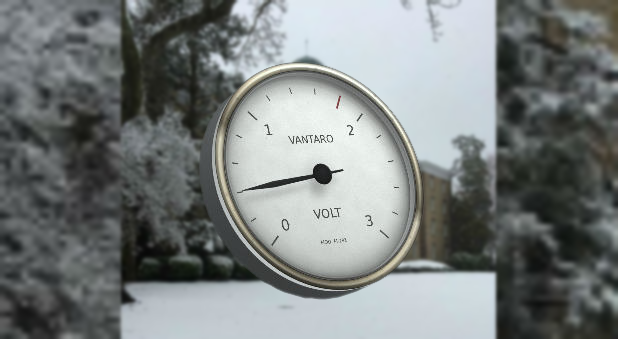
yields 0.4 V
